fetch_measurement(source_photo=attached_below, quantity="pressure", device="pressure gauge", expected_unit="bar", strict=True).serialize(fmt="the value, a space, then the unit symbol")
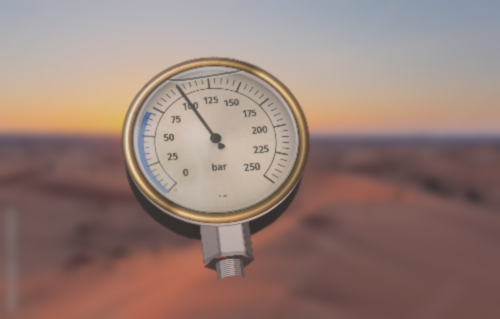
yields 100 bar
